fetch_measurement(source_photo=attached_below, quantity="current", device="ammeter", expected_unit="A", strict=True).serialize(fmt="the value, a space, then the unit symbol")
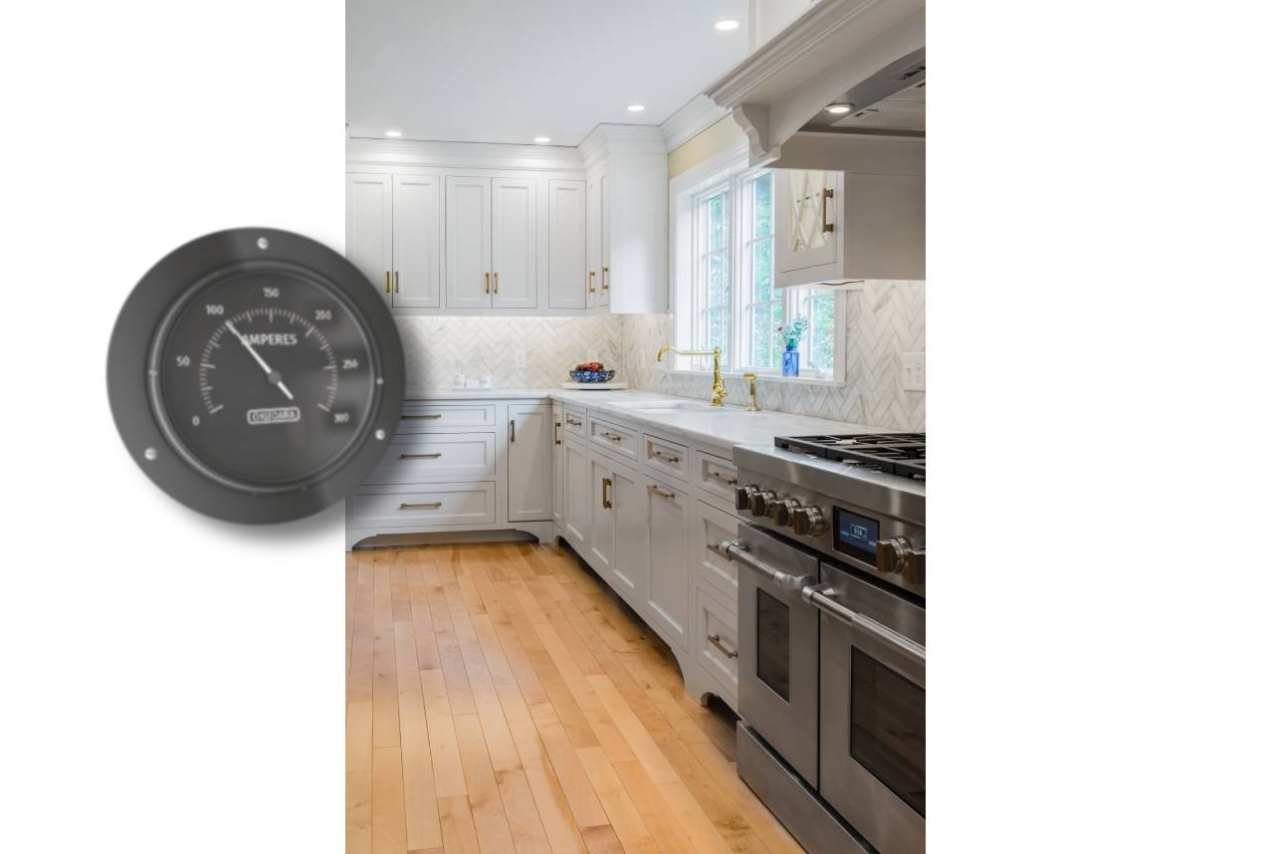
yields 100 A
